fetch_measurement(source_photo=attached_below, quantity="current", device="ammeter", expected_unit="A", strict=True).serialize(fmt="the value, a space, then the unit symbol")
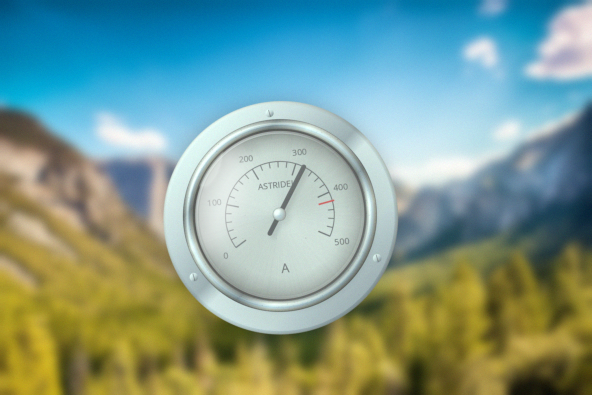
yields 320 A
